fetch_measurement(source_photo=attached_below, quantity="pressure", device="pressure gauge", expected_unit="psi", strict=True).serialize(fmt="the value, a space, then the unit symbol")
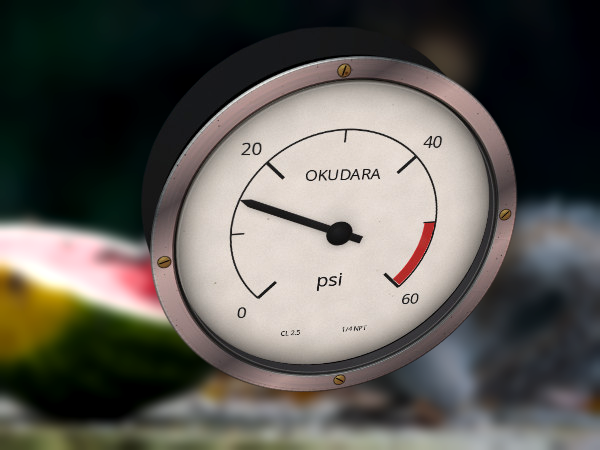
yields 15 psi
